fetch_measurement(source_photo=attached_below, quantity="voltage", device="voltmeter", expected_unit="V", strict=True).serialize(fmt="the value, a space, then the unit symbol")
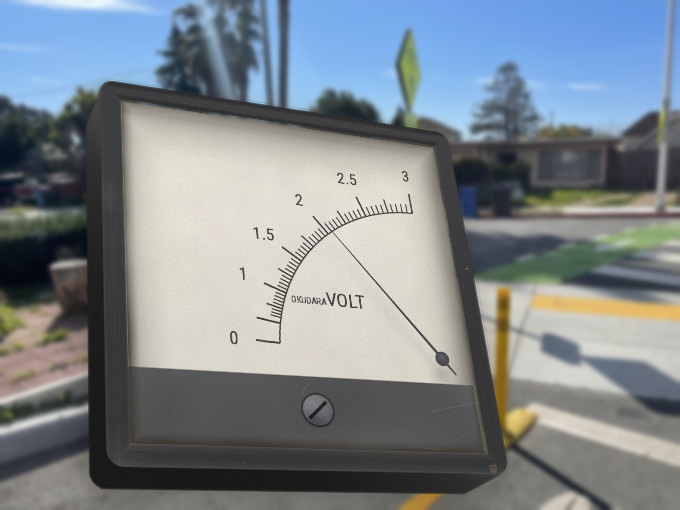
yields 2 V
